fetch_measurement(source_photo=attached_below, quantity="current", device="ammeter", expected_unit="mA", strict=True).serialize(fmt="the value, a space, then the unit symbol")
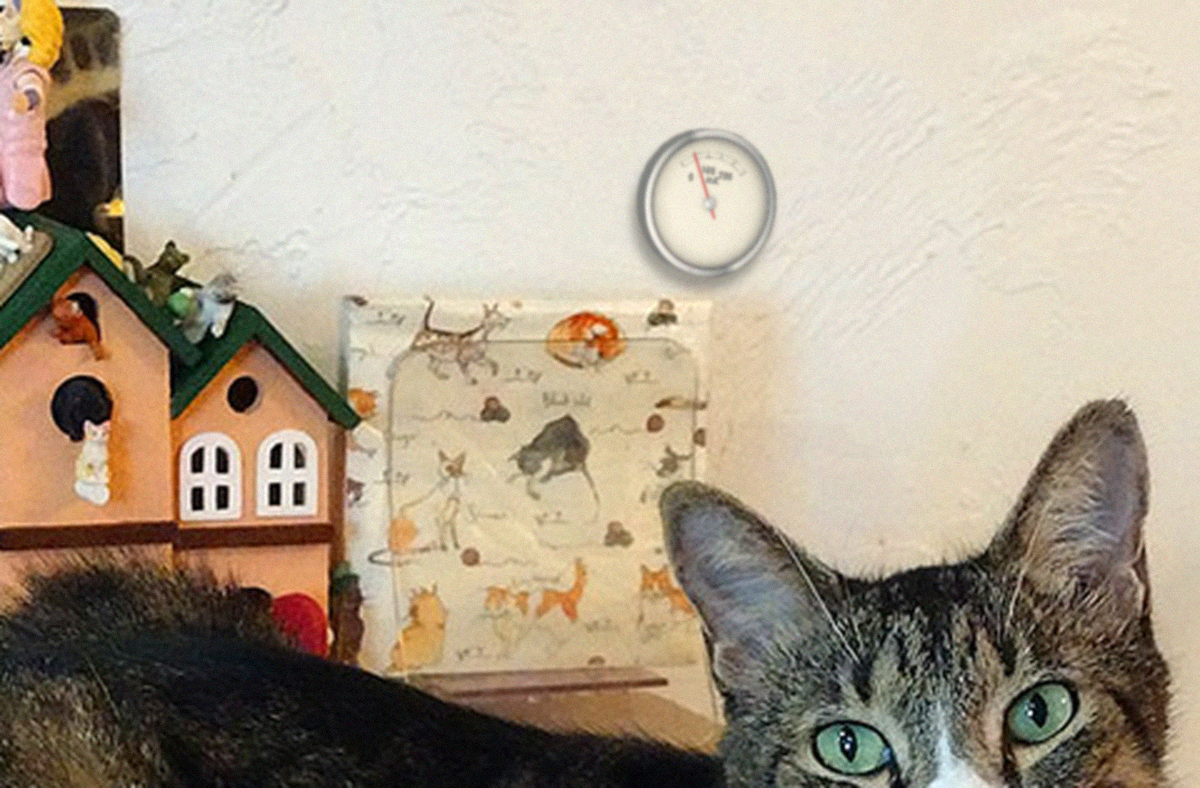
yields 50 mA
